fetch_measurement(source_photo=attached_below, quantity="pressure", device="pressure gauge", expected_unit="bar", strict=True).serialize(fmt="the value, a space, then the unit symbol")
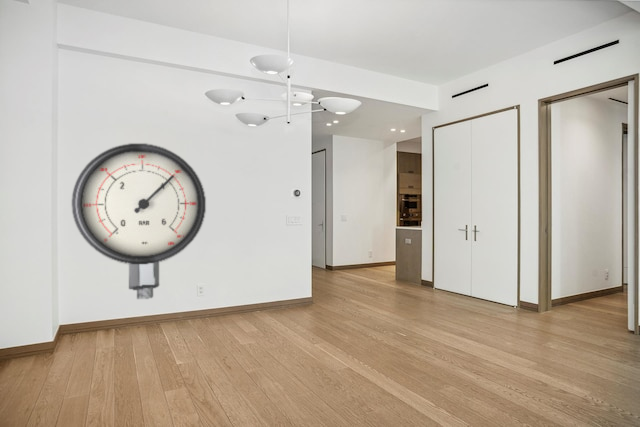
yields 4 bar
